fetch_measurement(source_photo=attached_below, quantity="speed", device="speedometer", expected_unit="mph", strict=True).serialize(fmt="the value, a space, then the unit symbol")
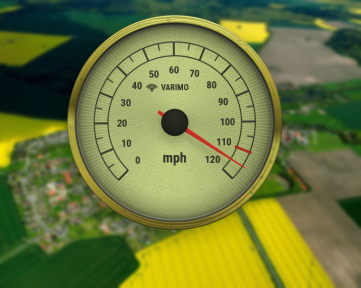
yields 115 mph
